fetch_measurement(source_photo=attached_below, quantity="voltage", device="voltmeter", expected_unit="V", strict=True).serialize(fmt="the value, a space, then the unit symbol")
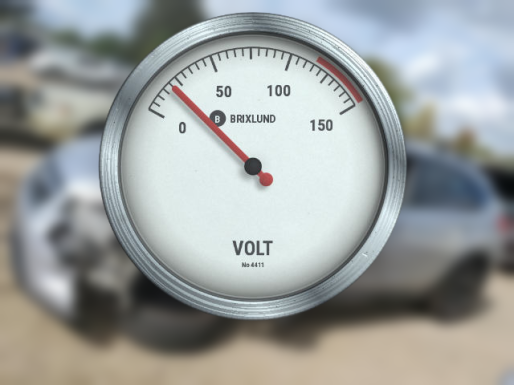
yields 20 V
